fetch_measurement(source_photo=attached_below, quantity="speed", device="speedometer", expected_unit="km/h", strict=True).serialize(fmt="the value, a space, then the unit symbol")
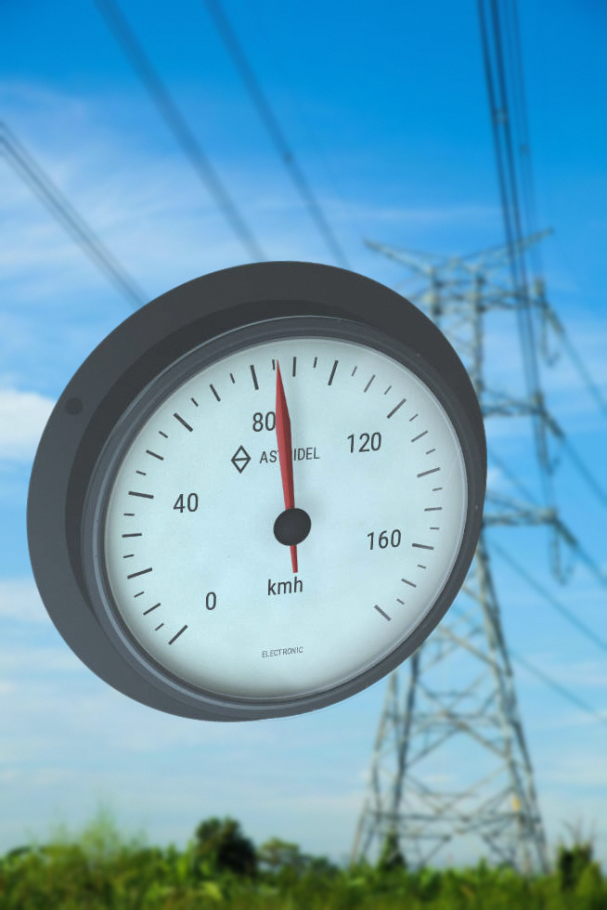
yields 85 km/h
